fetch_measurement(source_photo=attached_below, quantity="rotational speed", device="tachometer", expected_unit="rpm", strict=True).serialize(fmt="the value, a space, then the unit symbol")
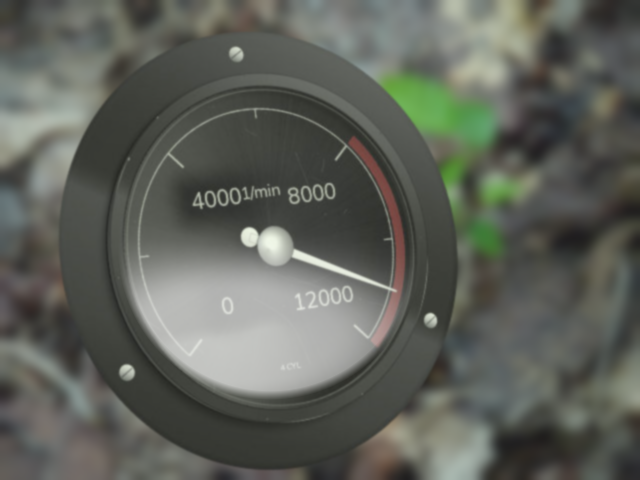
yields 11000 rpm
